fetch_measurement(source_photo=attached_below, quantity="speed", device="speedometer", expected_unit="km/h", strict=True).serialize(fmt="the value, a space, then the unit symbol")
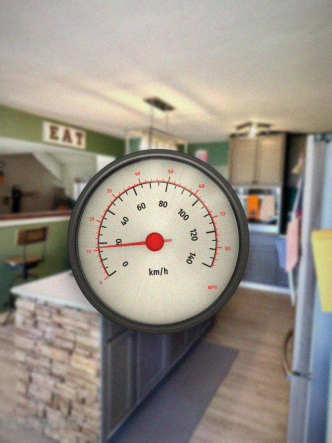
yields 17.5 km/h
